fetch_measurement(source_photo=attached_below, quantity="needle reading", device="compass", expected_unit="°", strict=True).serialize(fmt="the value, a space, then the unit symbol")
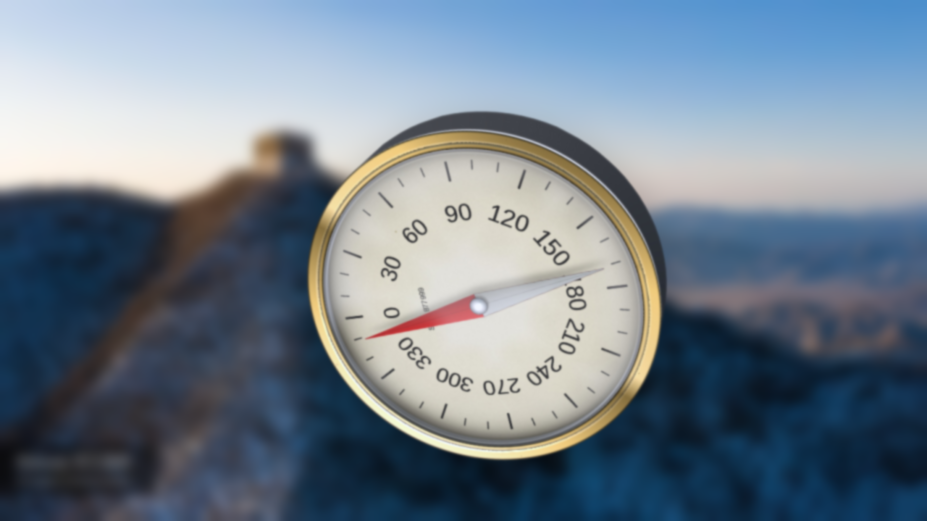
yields 350 °
